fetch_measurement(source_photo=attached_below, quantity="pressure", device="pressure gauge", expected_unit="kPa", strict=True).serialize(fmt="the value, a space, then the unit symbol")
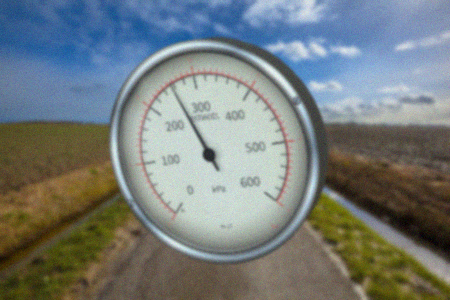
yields 260 kPa
